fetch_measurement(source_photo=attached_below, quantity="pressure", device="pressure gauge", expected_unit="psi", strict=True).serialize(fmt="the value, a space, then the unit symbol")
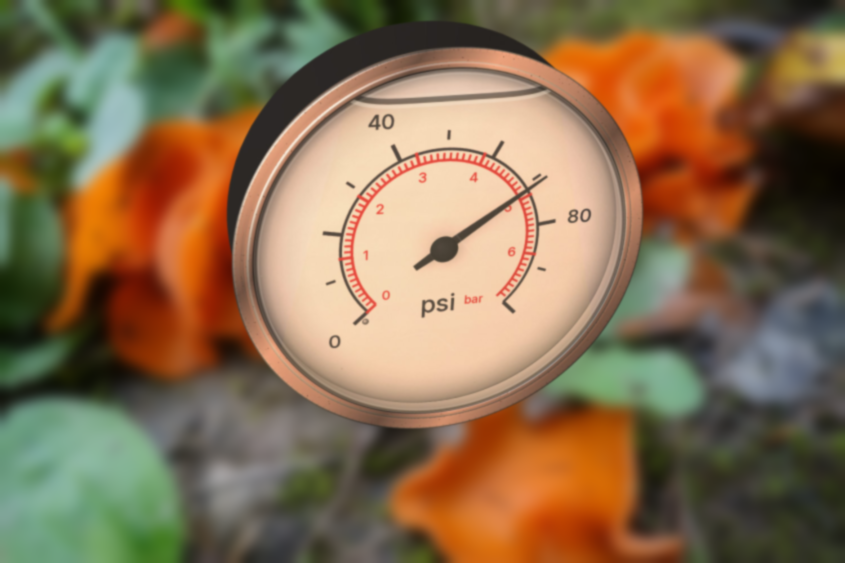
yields 70 psi
